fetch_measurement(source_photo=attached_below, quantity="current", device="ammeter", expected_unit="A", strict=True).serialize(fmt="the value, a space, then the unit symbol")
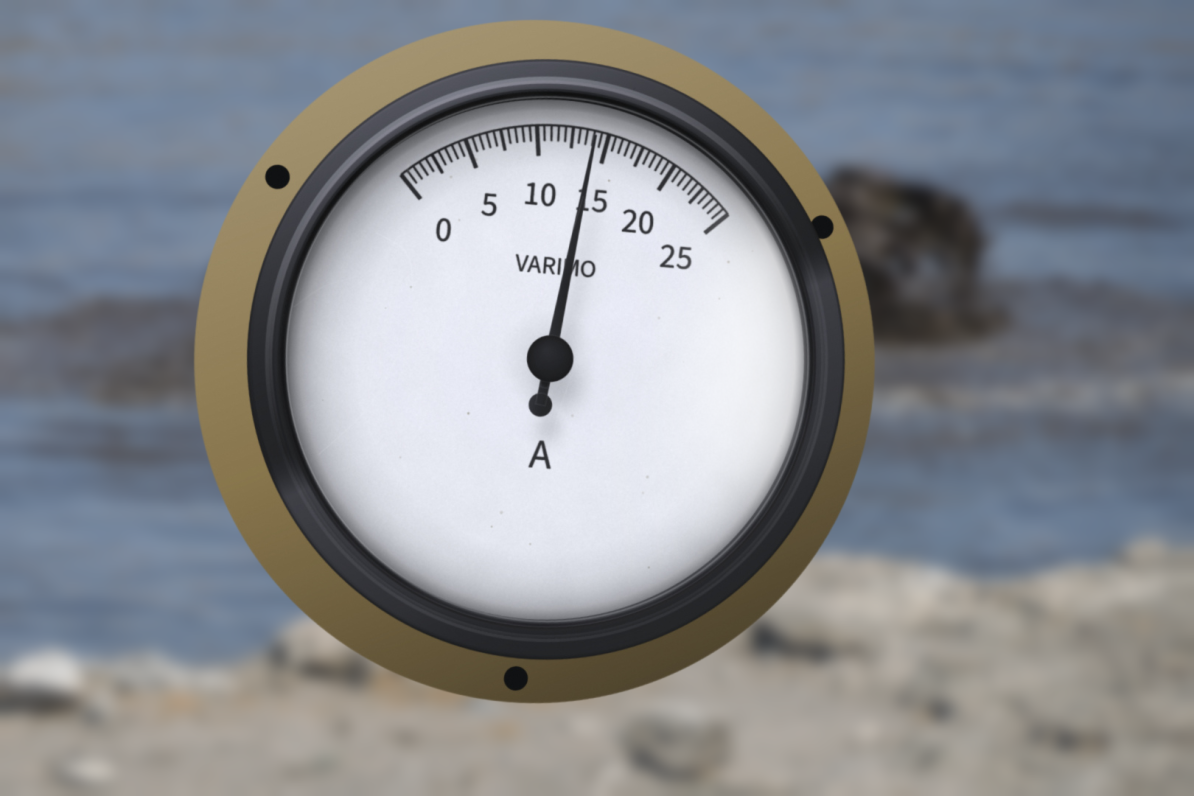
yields 14 A
